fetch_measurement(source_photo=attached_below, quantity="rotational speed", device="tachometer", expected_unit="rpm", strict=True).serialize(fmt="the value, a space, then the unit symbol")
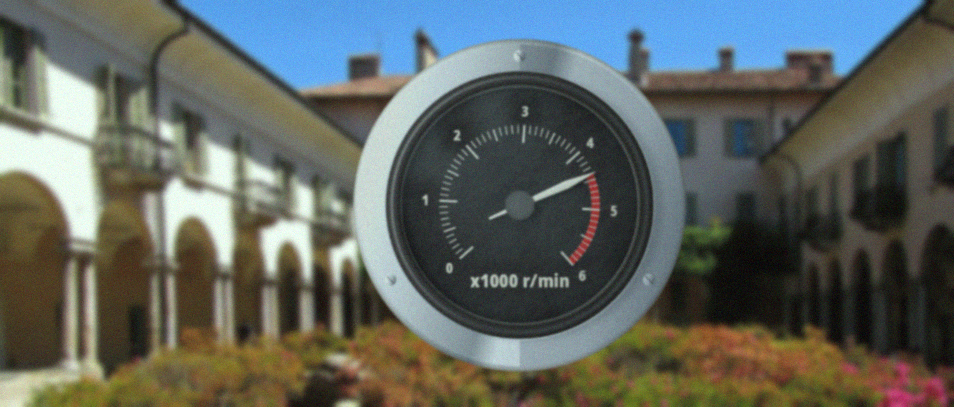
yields 4400 rpm
